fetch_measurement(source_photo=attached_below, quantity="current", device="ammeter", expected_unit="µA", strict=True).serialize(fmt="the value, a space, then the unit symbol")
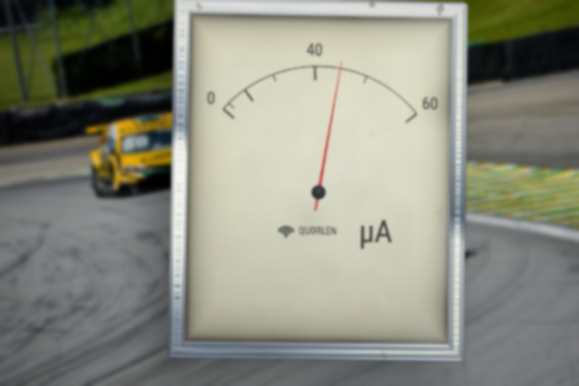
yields 45 µA
